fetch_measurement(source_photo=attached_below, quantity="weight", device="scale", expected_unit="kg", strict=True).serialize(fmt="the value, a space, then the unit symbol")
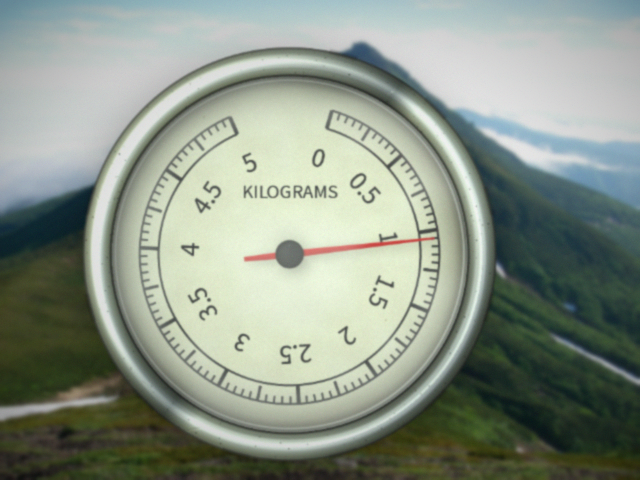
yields 1.05 kg
